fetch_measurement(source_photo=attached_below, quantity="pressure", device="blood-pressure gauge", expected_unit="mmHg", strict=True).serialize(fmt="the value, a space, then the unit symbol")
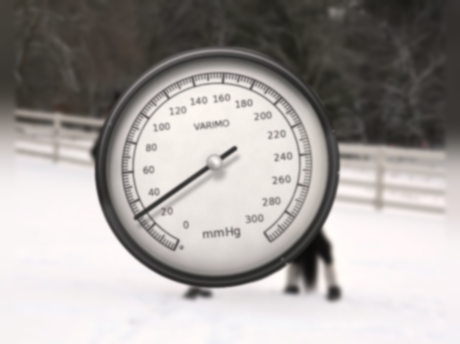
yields 30 mmHg
